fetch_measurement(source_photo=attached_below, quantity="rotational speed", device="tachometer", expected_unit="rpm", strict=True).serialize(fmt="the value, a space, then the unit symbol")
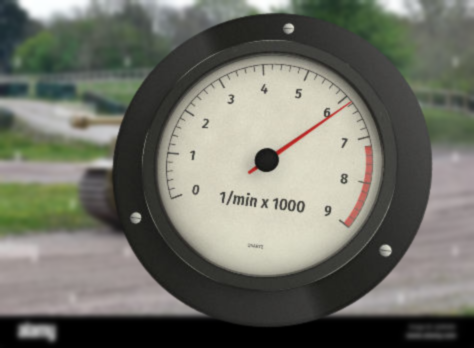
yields 6200 rpm
